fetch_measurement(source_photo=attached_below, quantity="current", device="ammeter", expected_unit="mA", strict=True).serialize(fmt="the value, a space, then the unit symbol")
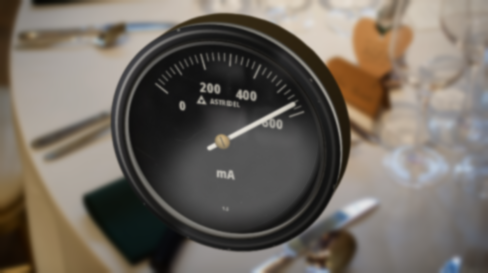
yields 560 mA
